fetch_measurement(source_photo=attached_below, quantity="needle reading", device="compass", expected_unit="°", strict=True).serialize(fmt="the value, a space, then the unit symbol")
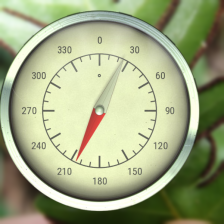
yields 205 °
